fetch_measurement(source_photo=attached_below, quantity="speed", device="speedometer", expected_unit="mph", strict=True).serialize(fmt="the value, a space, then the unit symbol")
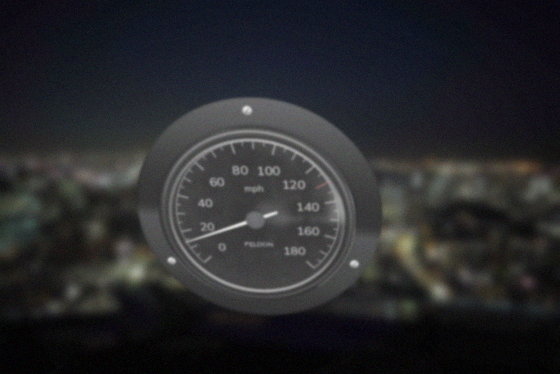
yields 15 mph
